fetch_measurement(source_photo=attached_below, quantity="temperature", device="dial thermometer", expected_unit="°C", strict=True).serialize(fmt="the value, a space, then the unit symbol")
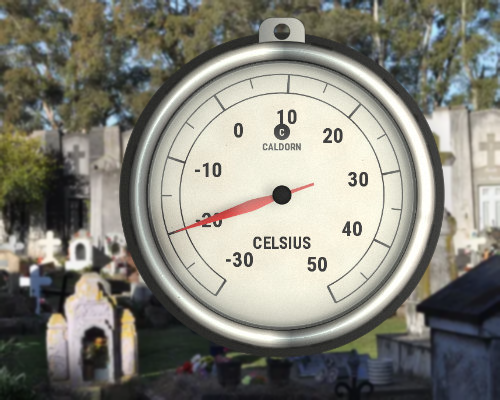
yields -20 °C
